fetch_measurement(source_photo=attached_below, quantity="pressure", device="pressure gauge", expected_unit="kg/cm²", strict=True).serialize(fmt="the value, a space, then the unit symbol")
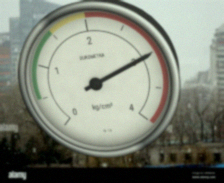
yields 3 kg/cm²
